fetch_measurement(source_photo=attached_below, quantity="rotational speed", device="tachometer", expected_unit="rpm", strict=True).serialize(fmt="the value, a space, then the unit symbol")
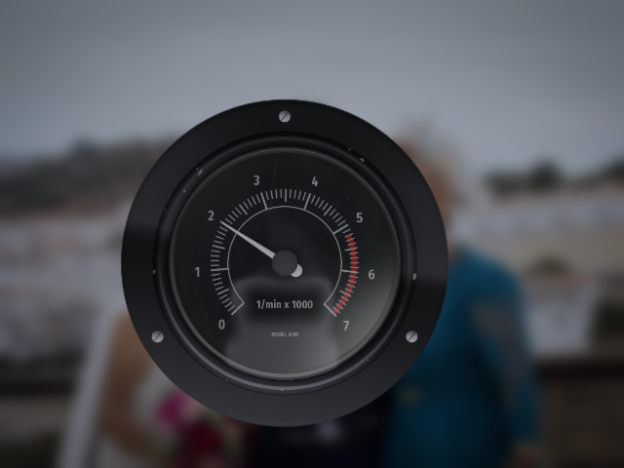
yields 2000 rpm
